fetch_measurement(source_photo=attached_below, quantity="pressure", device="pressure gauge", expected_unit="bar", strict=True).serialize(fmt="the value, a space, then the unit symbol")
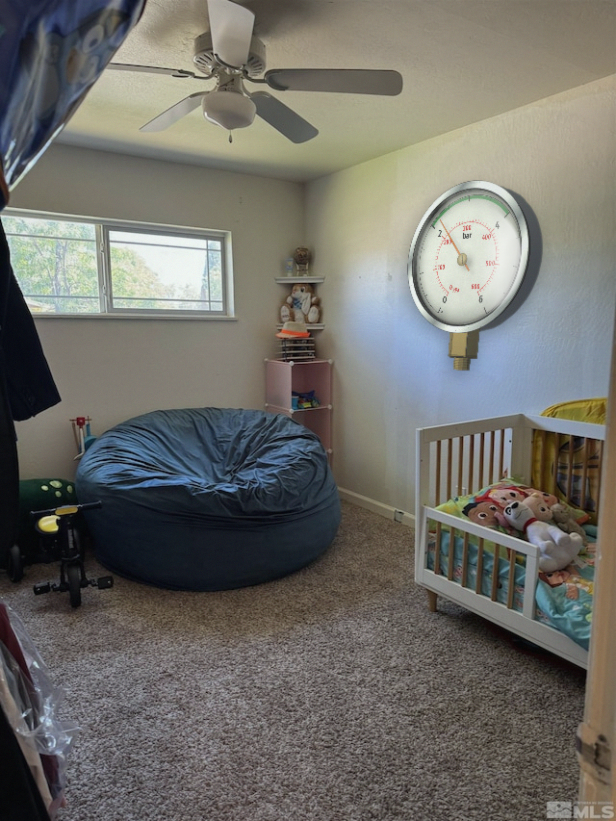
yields 2.25 bar
